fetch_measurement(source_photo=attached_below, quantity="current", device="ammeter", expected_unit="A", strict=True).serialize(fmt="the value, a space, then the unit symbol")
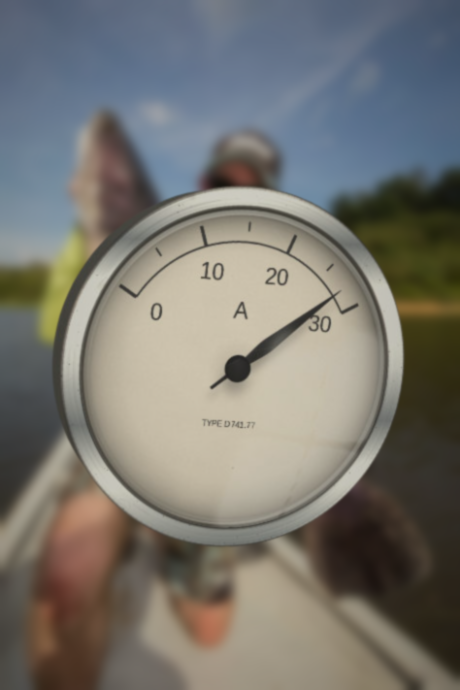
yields 27.5 A
